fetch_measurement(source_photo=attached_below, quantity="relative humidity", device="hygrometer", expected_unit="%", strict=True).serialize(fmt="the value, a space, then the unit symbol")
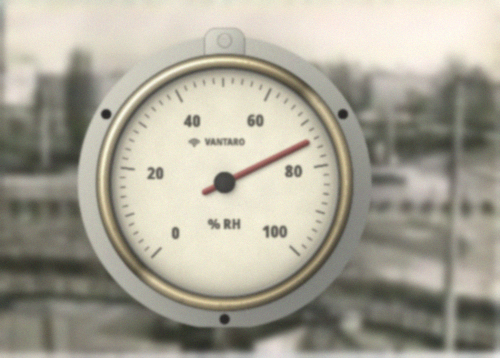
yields 74 %
